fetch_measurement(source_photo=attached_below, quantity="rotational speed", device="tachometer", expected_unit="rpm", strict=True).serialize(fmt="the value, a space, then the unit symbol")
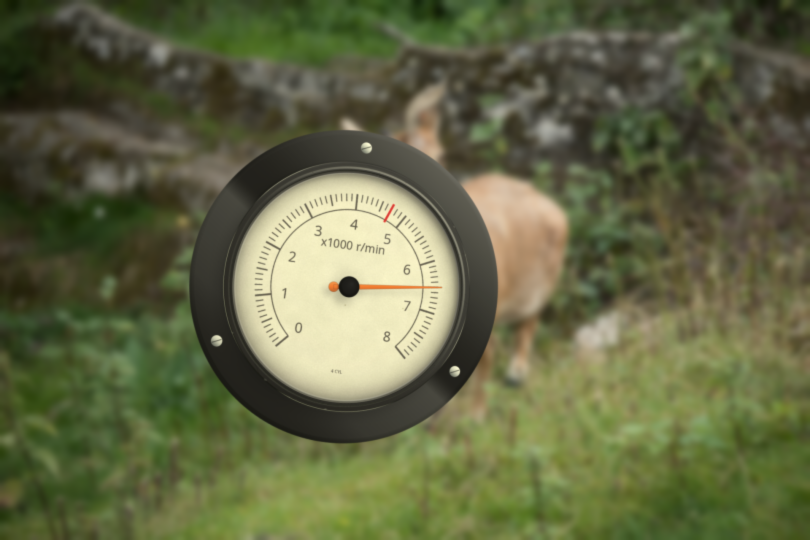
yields 6500 rpm
